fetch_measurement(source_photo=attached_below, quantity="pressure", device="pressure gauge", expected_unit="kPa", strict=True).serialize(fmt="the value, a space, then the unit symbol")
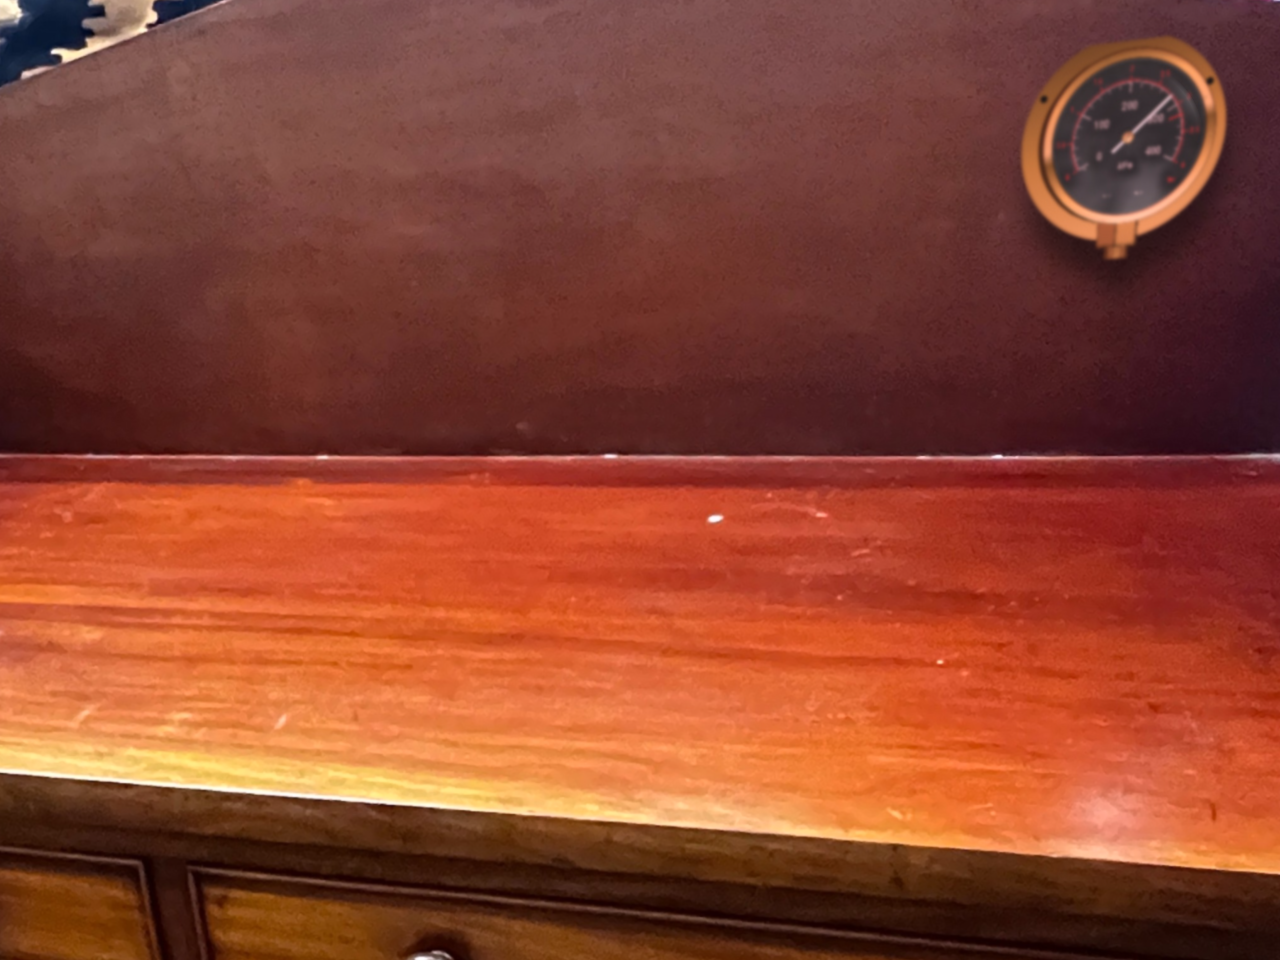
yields 280 kPa
